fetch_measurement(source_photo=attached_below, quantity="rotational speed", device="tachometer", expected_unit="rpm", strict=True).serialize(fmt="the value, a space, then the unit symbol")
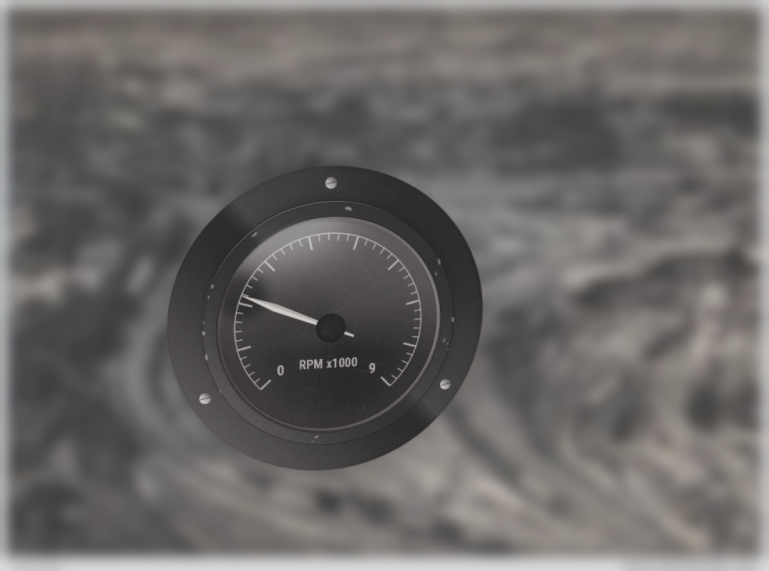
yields 2200 rpm
